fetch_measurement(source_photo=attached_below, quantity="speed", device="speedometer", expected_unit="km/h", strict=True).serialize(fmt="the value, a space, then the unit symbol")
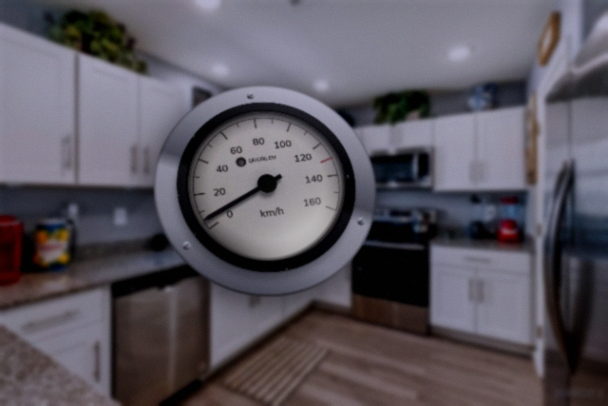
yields 5 km/h
